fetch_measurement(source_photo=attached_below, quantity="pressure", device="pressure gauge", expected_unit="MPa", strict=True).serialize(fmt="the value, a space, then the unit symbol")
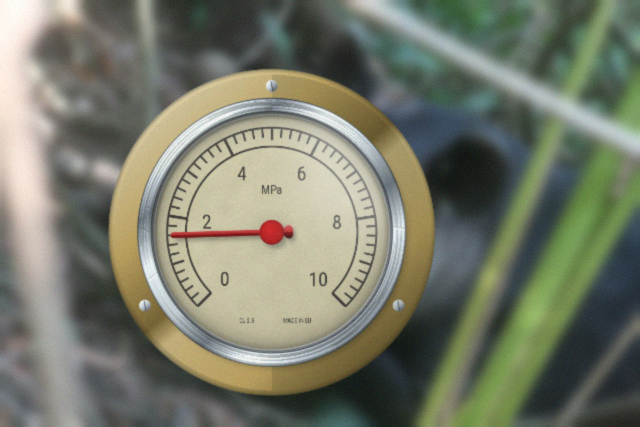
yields 1.6 MPa
